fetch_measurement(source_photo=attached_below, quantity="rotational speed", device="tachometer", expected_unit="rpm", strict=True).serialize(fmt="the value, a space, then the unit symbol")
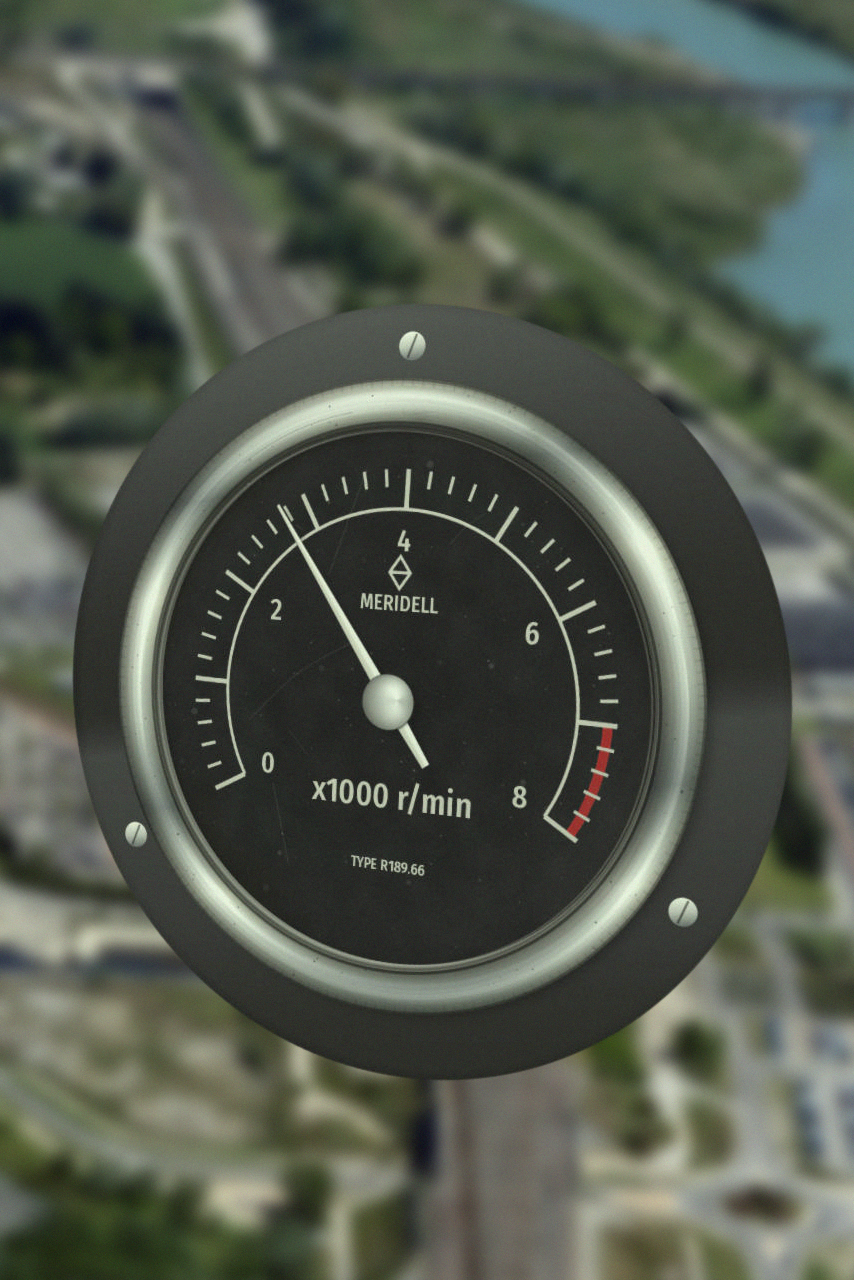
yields 2800 rpm
